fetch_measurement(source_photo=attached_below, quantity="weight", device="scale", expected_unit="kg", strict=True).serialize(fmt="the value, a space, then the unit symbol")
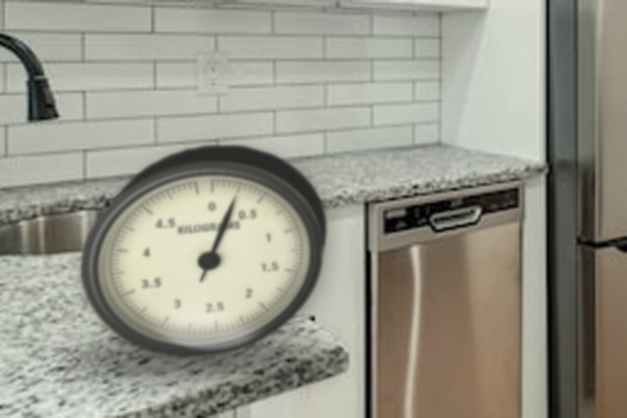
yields 0.25 kg
